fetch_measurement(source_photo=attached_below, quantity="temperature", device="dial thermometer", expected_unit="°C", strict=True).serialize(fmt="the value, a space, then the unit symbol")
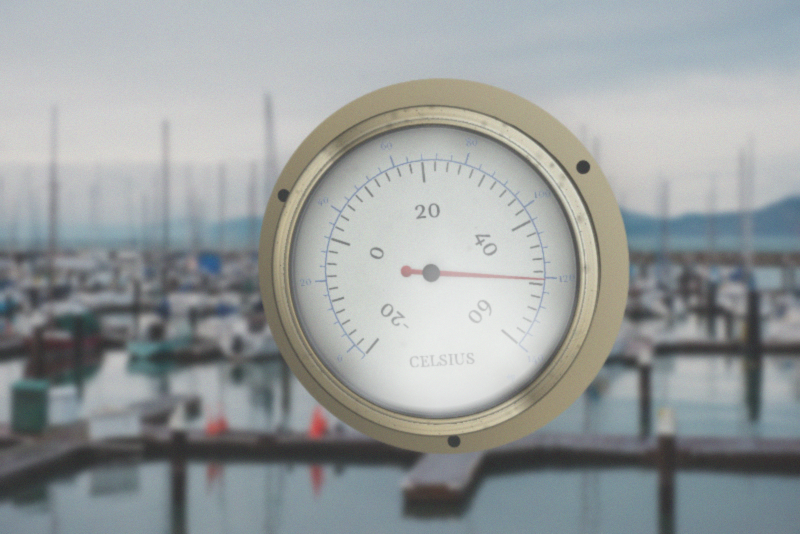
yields 49 °C
